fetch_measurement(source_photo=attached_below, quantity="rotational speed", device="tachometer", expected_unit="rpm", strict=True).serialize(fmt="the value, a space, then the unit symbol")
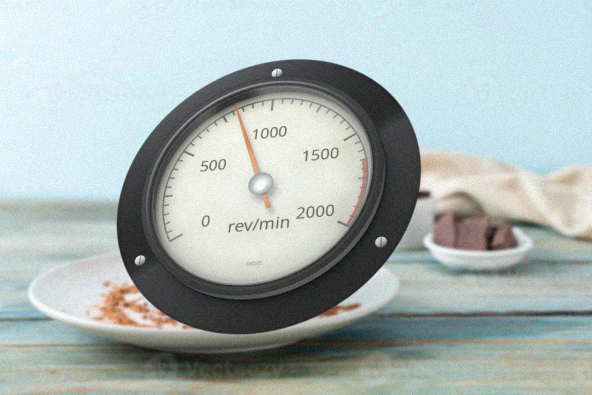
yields 825 rpm
